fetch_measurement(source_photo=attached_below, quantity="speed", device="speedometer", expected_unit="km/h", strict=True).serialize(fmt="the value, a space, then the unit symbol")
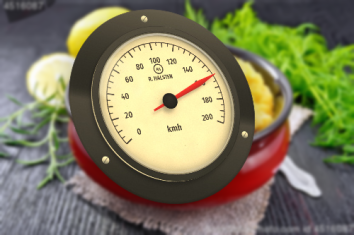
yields 160 km/h
